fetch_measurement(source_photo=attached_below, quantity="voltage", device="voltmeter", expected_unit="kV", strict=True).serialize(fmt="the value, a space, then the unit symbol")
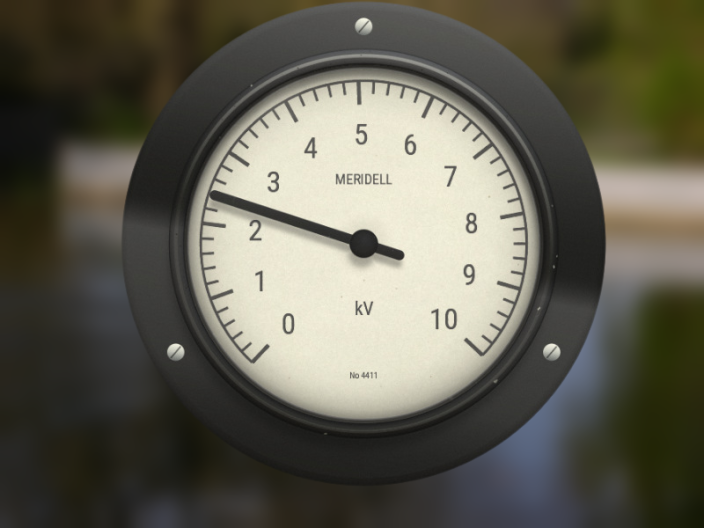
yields 2.4 kV
